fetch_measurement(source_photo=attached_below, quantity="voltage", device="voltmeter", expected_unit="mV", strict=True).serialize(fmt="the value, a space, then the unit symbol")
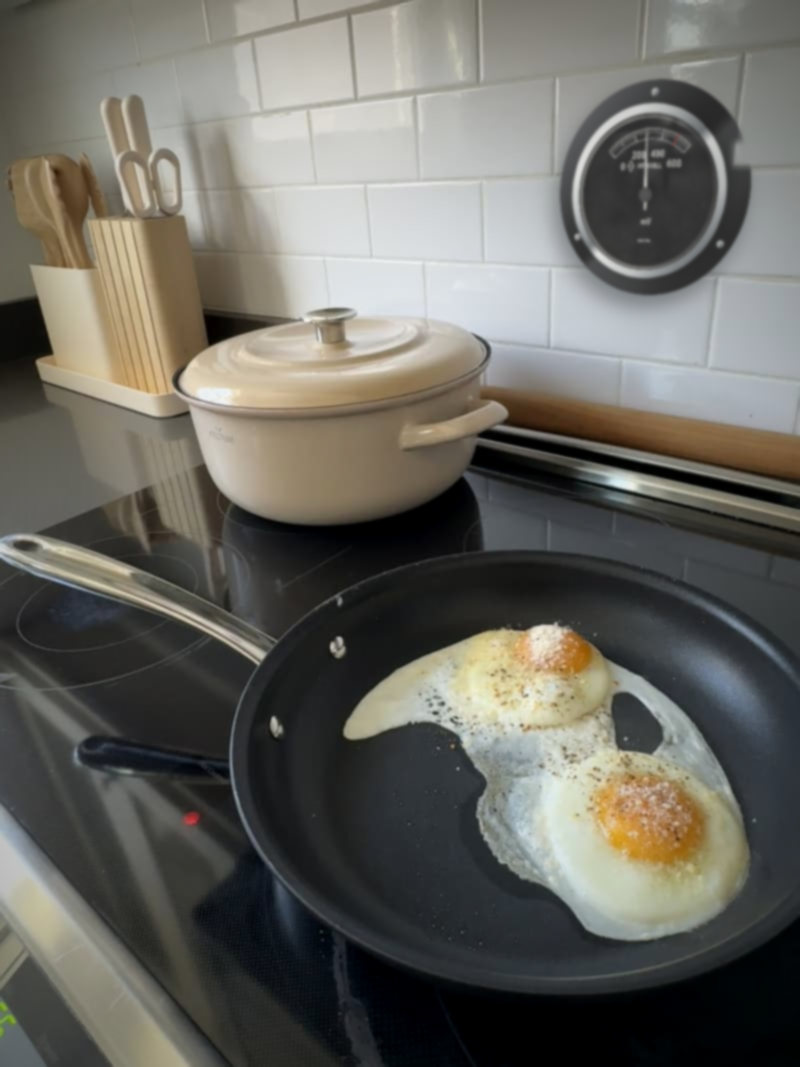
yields 300 mV
